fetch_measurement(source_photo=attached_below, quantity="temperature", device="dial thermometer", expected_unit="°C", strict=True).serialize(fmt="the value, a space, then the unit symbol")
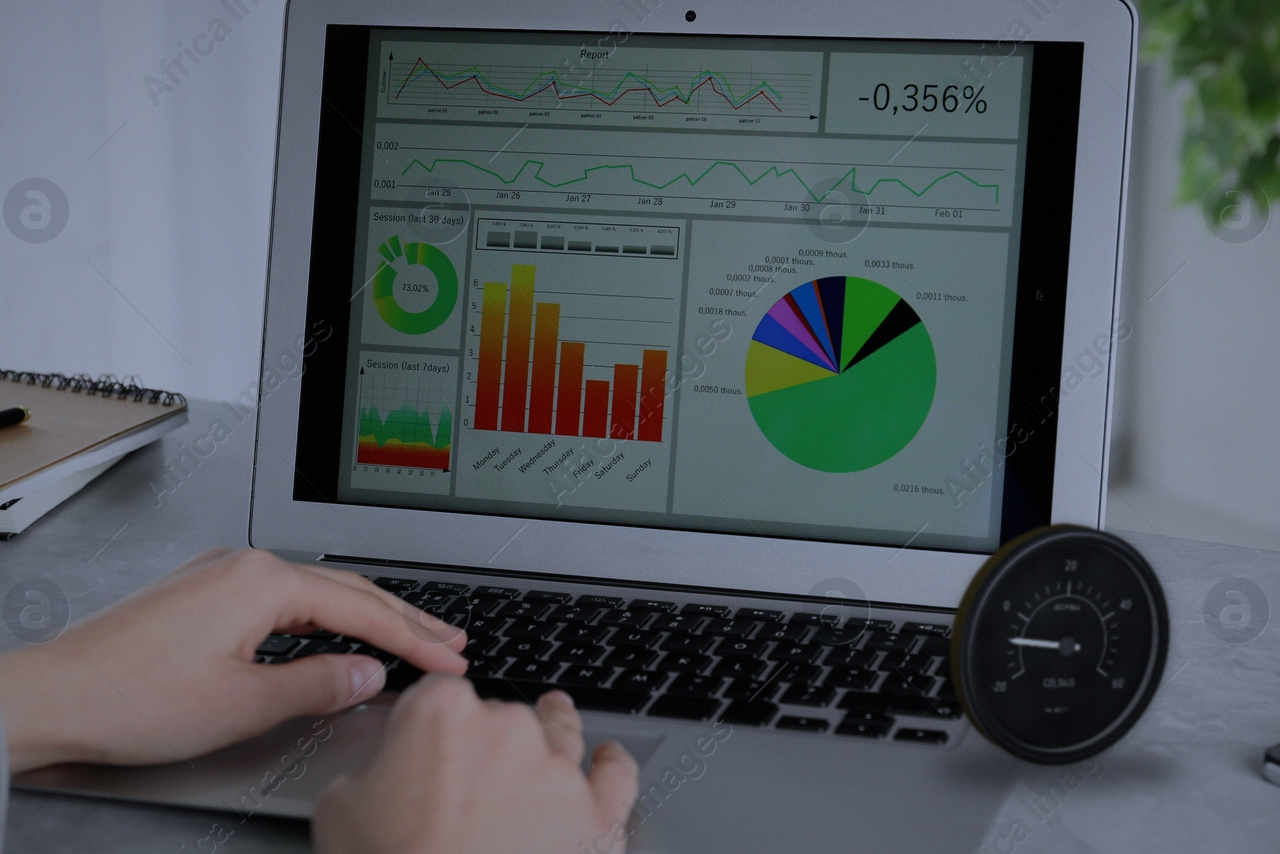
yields -8 °C
